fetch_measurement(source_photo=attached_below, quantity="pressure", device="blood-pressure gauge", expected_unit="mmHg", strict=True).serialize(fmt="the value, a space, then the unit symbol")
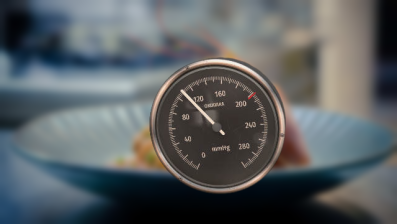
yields 110 mmHg
